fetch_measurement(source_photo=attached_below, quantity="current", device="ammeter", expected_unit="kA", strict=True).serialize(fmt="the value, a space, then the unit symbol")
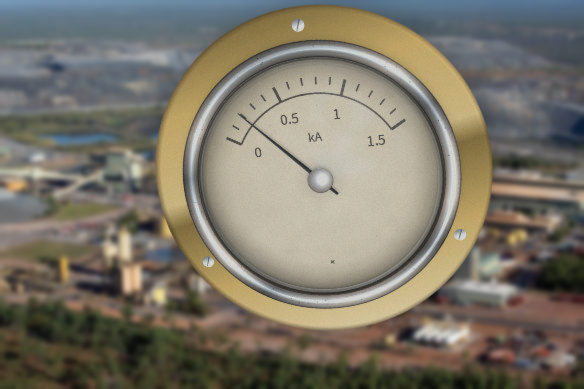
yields 0.2 kA
